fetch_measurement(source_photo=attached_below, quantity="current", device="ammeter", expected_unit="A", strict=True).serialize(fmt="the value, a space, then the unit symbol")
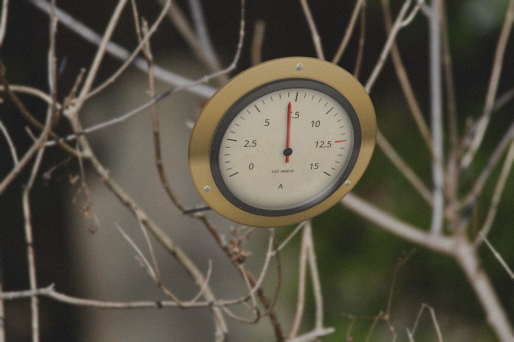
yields 7 A
